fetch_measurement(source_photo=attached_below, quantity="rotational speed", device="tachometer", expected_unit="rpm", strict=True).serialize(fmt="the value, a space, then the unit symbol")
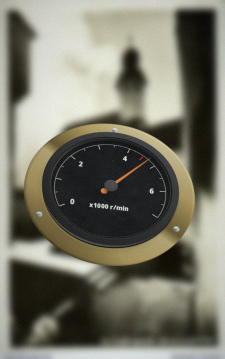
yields 4750 rpm
